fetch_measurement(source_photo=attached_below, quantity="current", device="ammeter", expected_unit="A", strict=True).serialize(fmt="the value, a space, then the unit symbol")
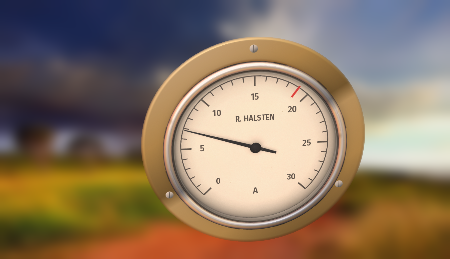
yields 7 A
